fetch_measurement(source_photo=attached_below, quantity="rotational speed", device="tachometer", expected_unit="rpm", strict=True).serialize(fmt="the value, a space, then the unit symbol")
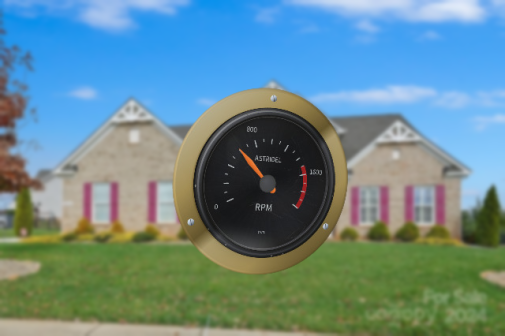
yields 600 rpm
